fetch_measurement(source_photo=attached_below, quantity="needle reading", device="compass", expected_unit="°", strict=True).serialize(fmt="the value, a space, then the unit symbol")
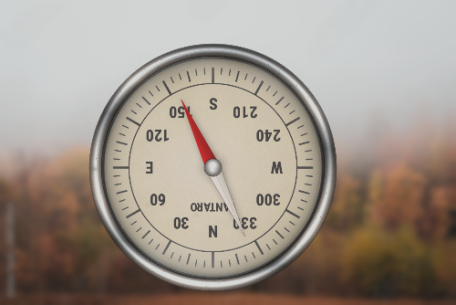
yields 155 °
